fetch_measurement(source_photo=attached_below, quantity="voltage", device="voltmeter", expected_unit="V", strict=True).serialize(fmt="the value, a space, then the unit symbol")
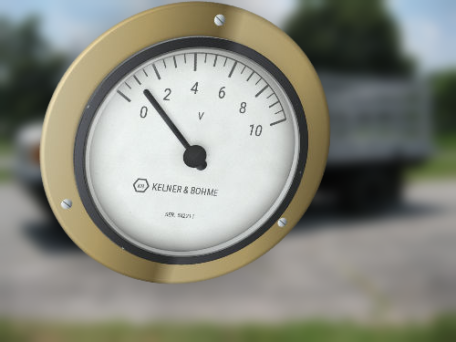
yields 1 V
